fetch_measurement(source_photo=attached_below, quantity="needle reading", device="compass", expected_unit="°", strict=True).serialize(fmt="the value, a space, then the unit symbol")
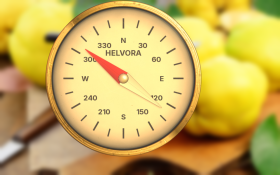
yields 307.5 °
